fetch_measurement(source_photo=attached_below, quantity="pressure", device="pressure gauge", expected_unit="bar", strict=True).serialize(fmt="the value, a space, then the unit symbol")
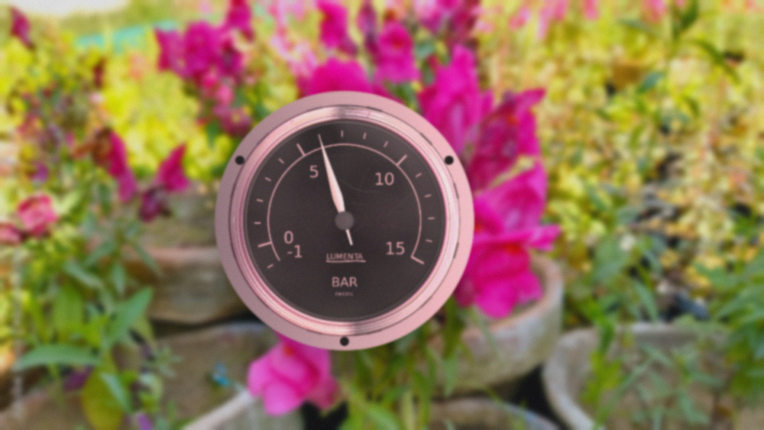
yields 6 bar
